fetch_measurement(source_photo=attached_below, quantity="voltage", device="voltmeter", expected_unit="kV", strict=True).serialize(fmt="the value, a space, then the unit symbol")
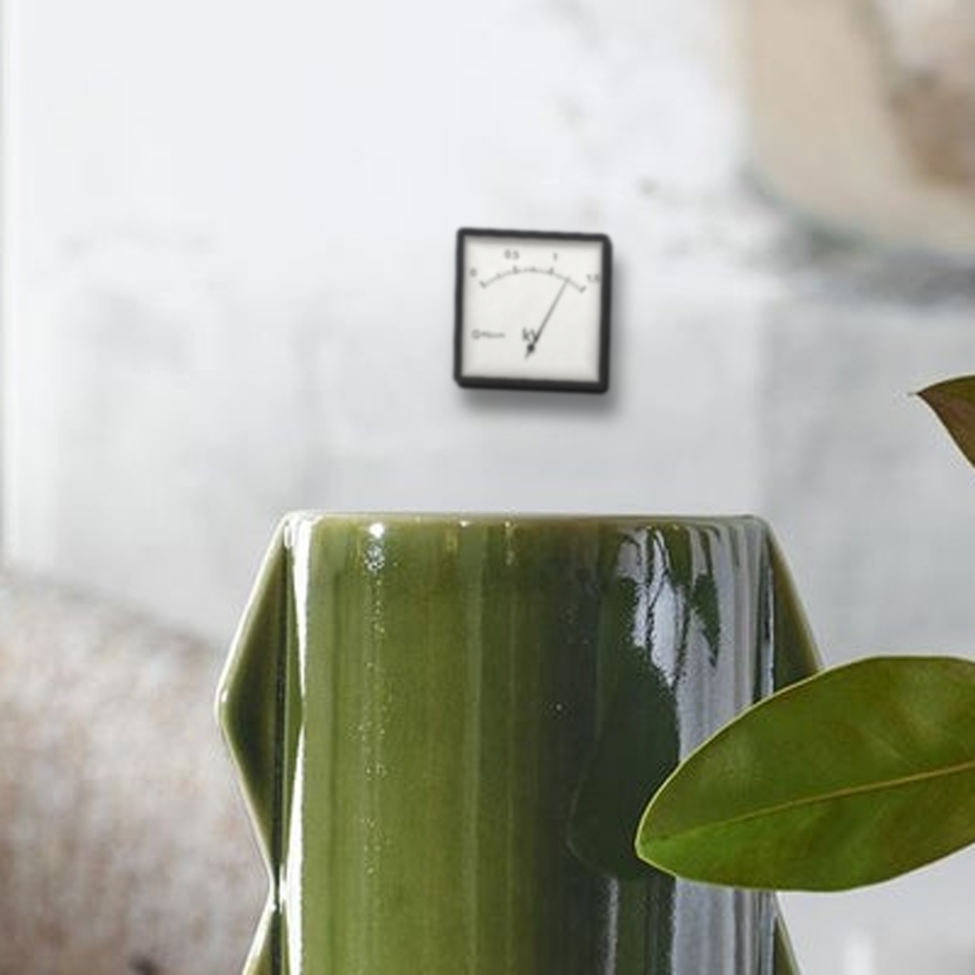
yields 1.25 kV
